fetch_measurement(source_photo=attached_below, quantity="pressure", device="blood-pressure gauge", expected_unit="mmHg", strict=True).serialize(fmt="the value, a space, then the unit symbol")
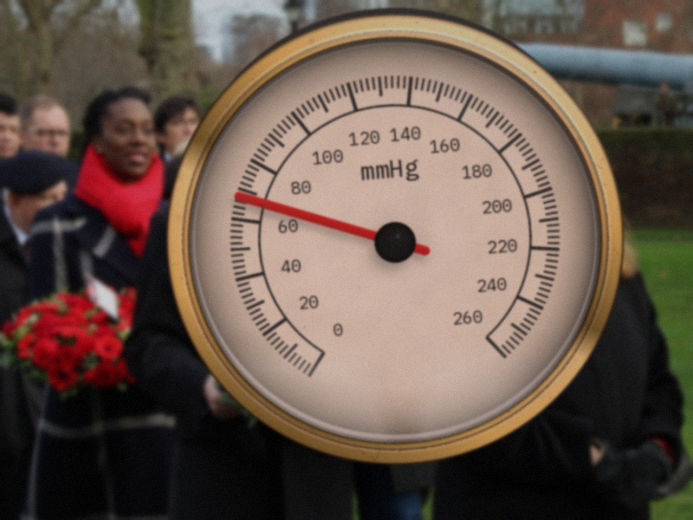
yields 68 mmHg
